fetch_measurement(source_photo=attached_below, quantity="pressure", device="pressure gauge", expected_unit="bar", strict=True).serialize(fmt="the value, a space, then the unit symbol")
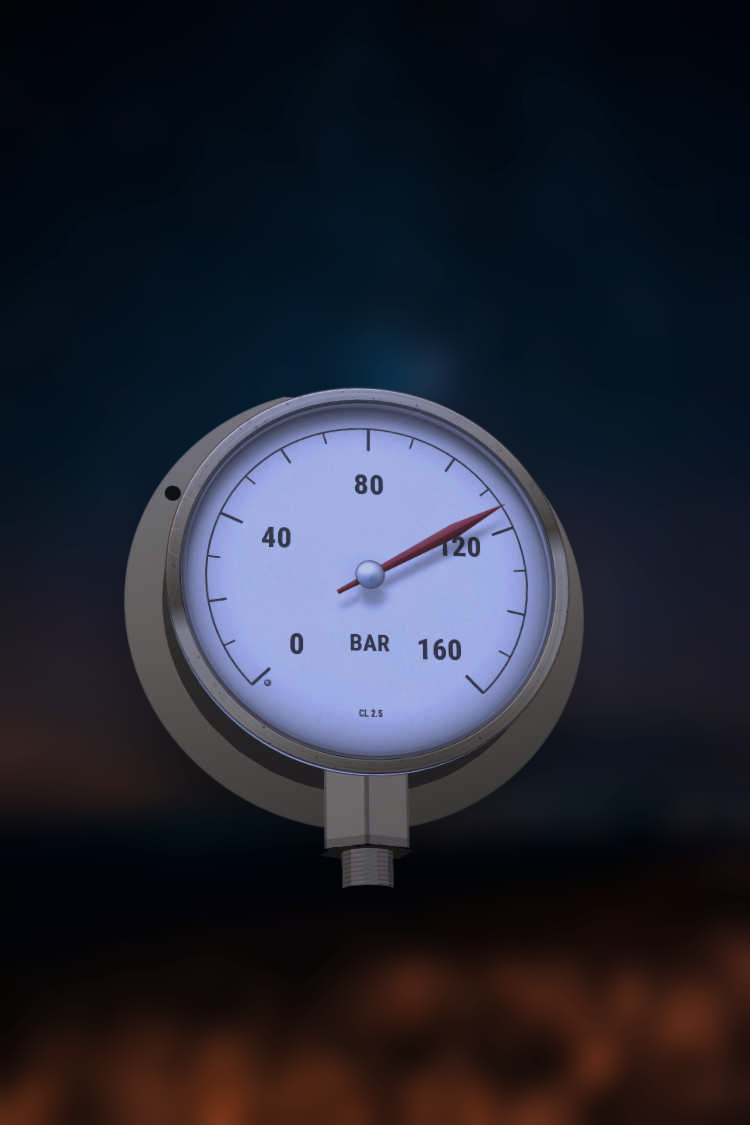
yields 115 bar
